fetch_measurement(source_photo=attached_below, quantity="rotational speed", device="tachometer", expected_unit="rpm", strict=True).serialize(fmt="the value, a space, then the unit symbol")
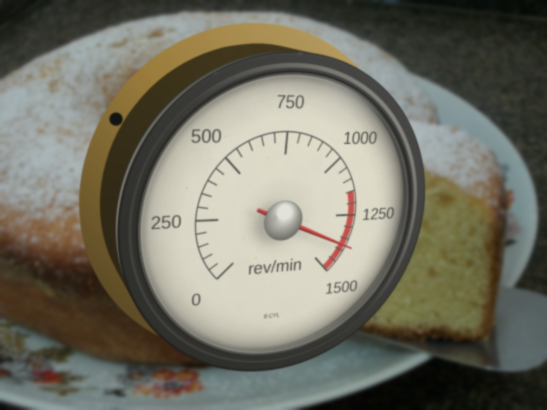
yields 1375 rpm
